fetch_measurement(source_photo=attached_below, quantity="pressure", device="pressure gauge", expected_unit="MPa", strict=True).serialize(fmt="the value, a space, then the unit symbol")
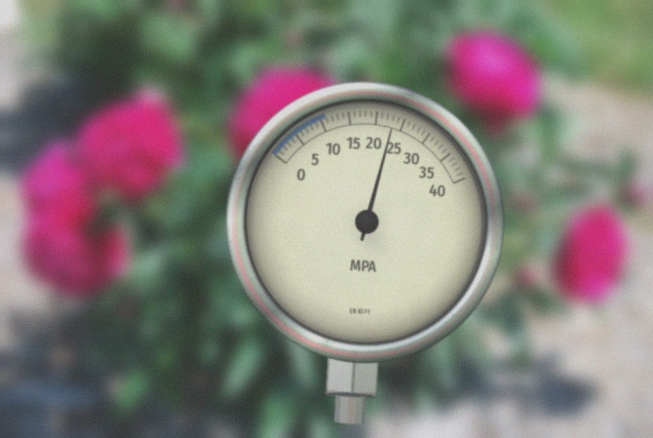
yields 23 MPa
